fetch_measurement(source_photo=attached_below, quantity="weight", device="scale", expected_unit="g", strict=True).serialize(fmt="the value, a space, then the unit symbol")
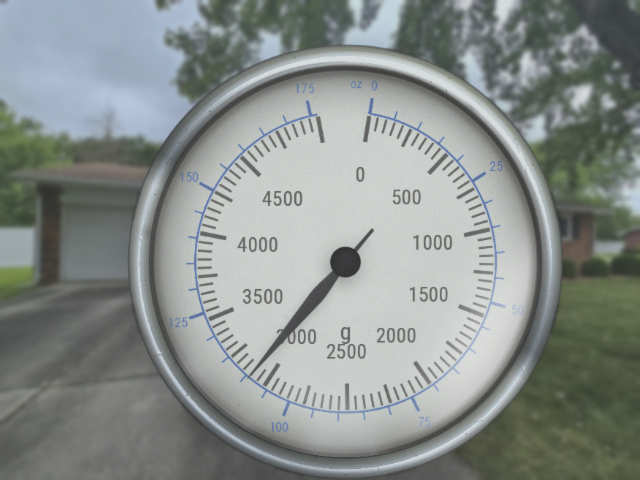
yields 3100 g
